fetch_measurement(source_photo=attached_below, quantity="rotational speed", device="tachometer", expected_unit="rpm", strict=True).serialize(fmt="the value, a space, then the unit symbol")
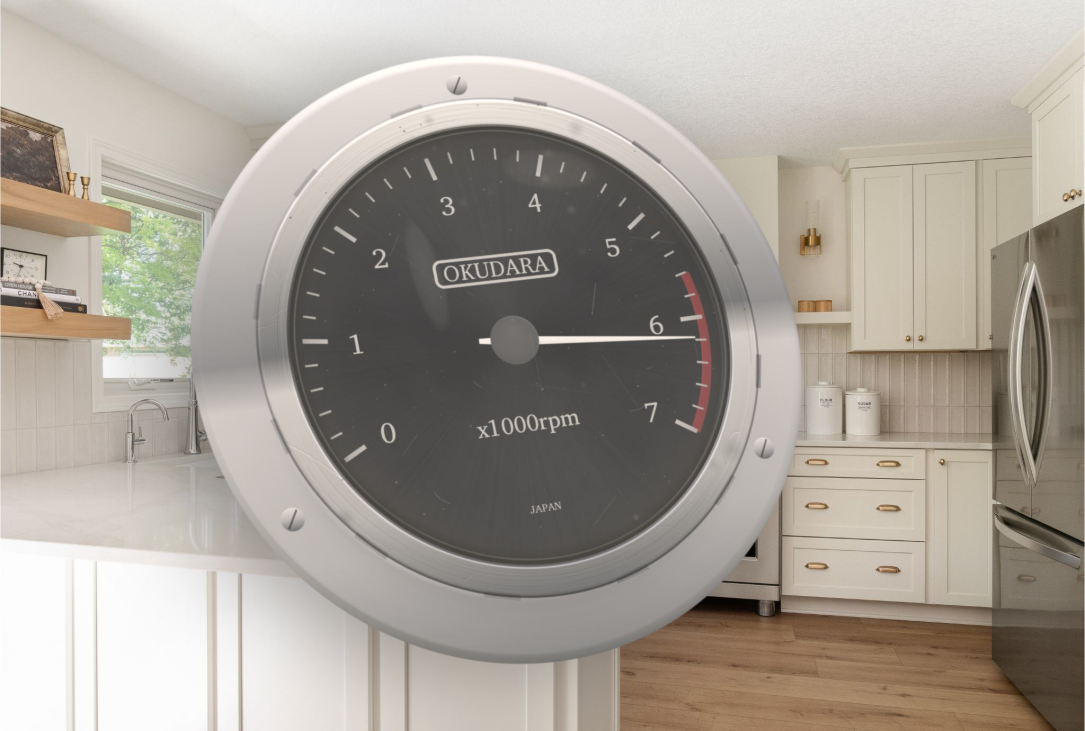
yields 6200 rpm
